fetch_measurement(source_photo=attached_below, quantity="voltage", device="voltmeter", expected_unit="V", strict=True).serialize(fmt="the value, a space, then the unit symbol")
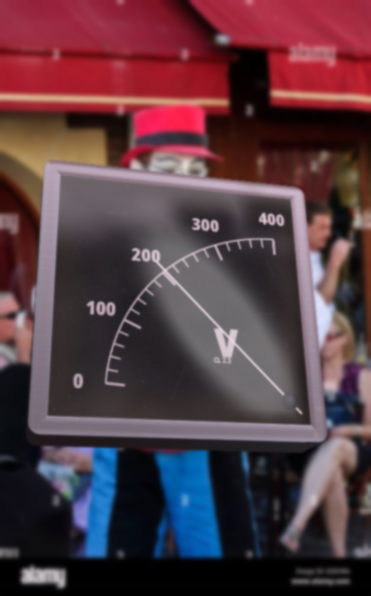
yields 200 V
